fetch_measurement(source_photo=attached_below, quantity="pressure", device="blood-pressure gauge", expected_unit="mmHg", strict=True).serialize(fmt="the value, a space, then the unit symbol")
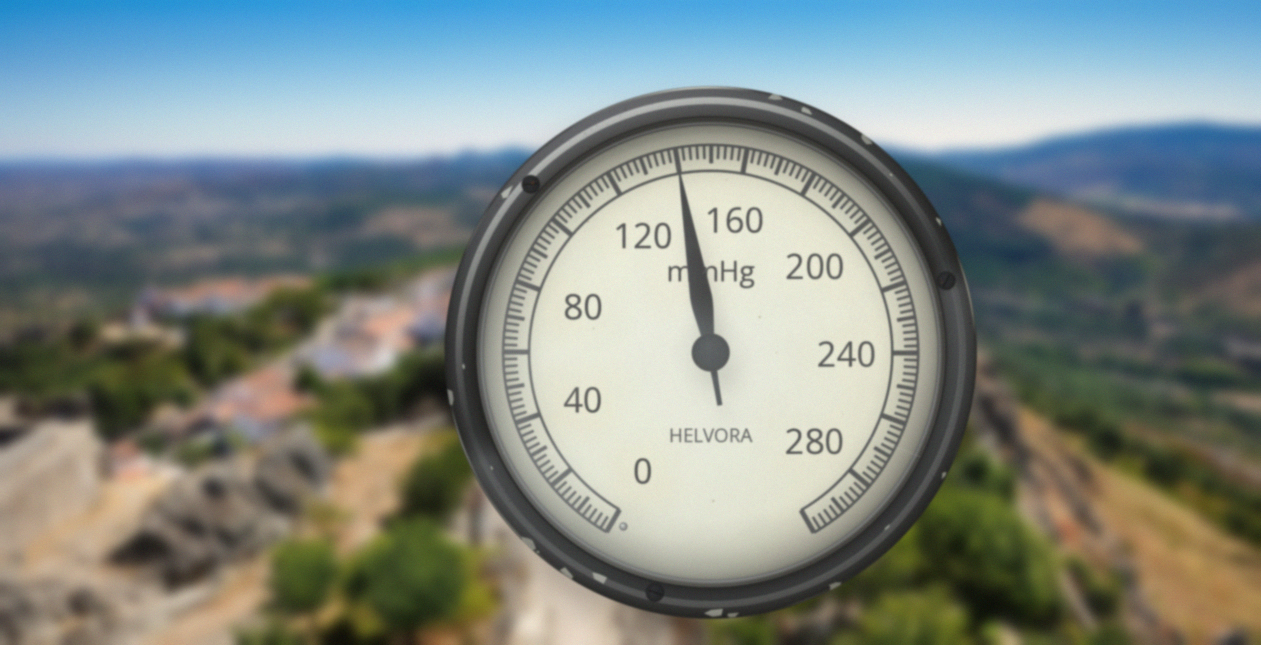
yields 140 mmHg
